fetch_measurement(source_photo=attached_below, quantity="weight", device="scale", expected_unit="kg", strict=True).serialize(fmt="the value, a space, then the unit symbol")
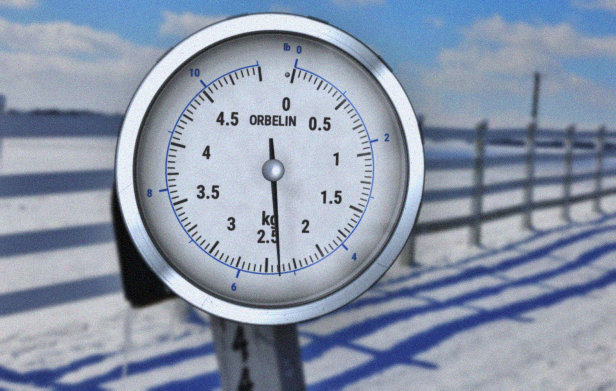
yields 2.4 kg
